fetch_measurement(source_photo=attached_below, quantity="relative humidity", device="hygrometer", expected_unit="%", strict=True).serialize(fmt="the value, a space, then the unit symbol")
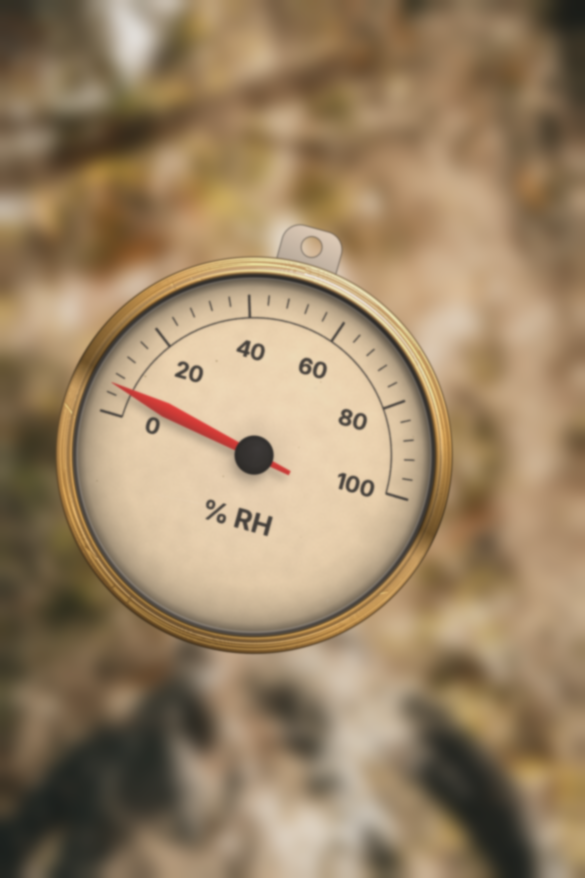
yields 6 %
